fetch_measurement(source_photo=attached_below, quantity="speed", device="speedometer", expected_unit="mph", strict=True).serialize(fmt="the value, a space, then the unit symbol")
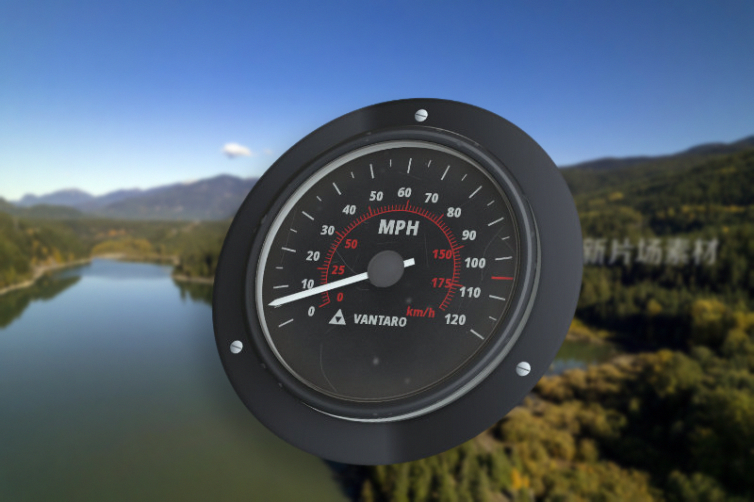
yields 5 mph
